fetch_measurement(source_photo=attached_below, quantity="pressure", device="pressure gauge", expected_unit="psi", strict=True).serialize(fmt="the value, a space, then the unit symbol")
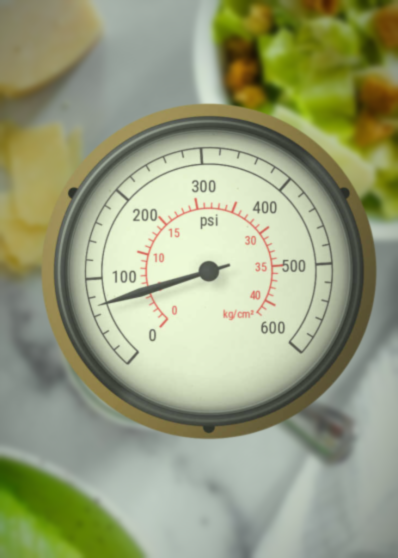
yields 70 psi
